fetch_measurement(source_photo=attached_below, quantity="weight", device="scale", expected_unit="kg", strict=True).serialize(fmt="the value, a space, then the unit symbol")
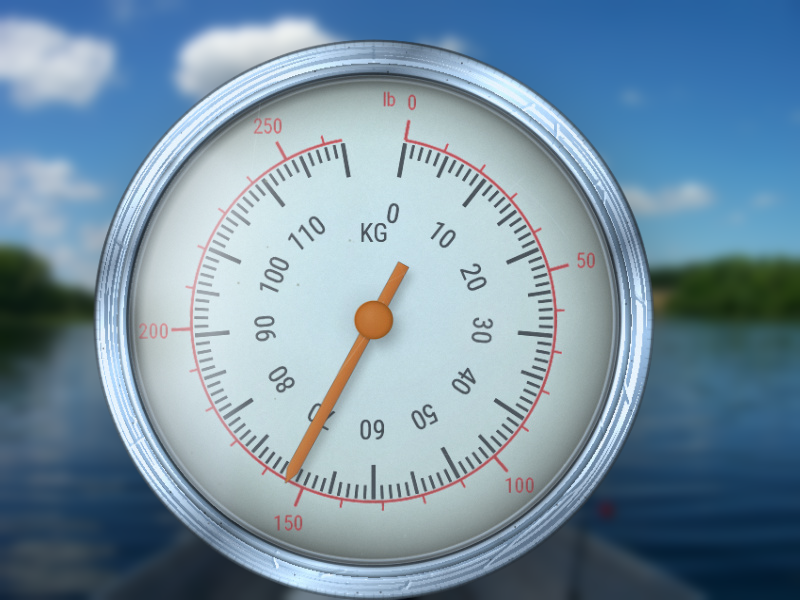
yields 70 kg
